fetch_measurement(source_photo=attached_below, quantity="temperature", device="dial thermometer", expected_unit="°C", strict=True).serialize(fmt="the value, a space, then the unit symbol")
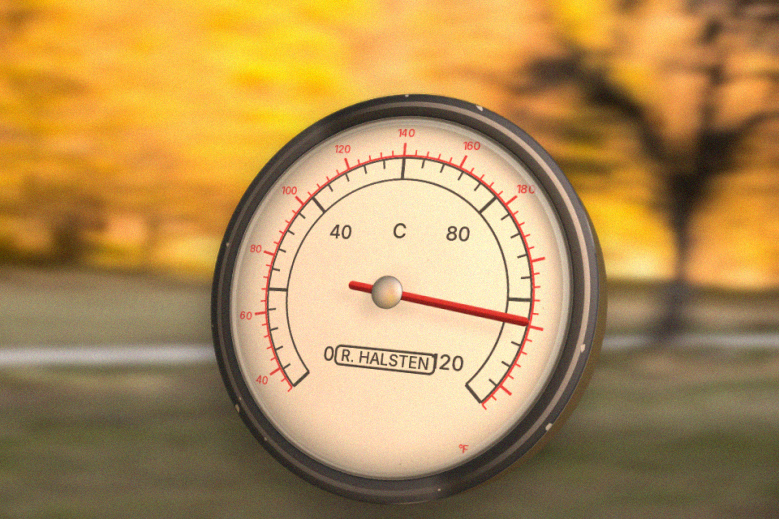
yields 104 °C
